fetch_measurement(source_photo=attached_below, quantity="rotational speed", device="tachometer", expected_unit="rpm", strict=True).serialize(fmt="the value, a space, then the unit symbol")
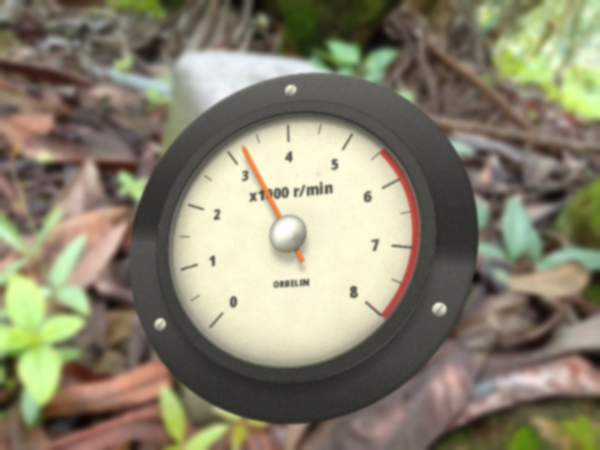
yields 3250 rpm
